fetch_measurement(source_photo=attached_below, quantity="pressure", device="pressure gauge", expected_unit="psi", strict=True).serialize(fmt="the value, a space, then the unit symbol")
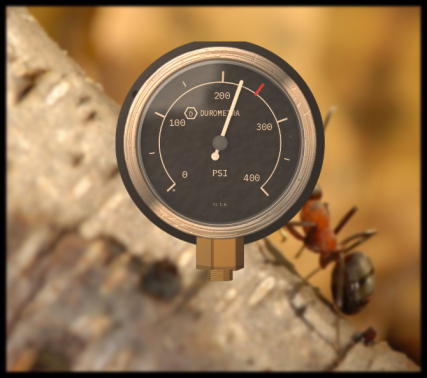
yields 225 psi
